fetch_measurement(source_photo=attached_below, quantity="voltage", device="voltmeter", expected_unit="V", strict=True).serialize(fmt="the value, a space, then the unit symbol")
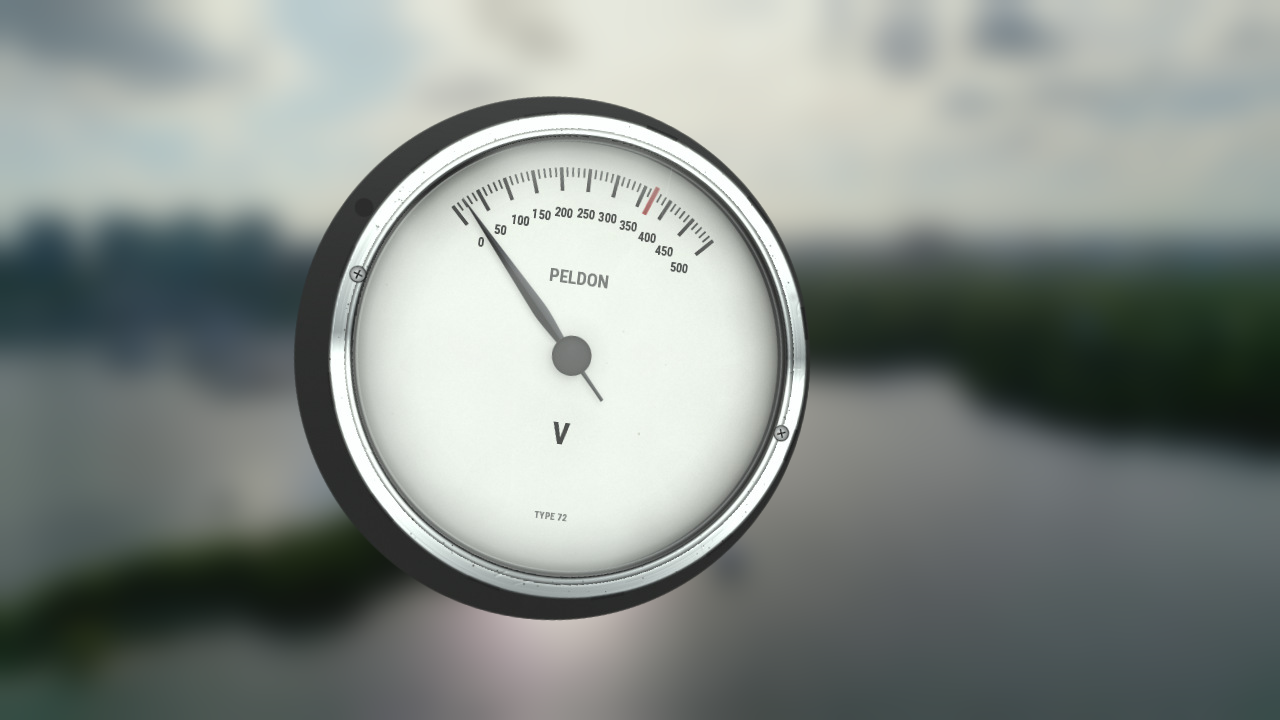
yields 20 V
